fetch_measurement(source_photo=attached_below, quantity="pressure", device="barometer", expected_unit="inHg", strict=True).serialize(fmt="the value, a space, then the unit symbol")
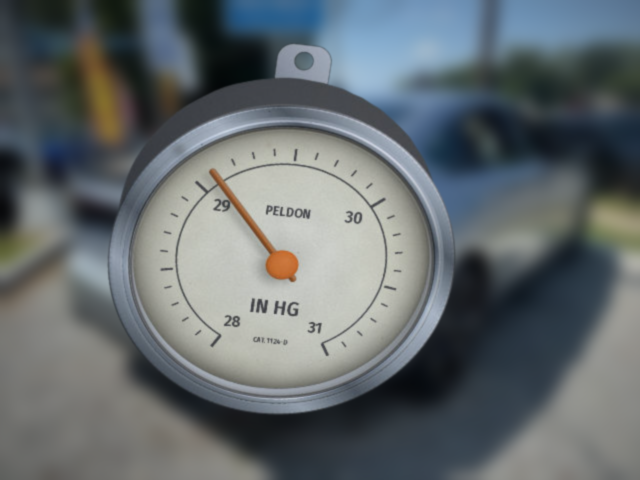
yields 29.1 inHg
